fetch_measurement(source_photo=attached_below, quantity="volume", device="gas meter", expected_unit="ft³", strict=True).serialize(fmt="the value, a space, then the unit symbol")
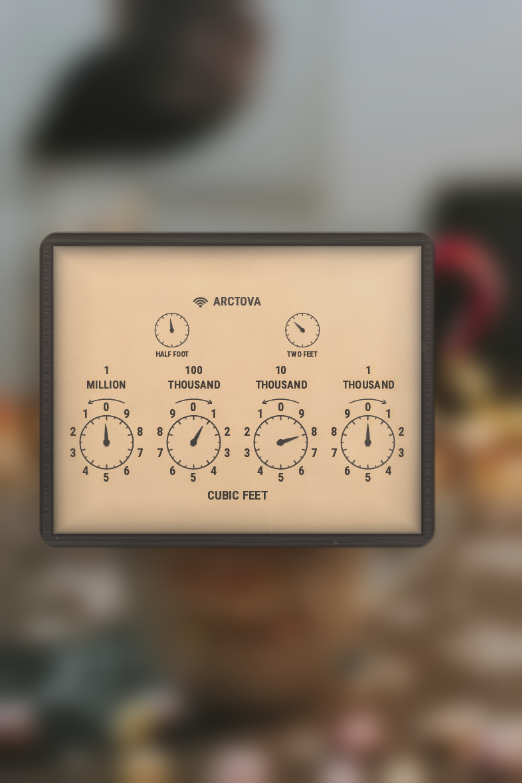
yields 8000 ft³
